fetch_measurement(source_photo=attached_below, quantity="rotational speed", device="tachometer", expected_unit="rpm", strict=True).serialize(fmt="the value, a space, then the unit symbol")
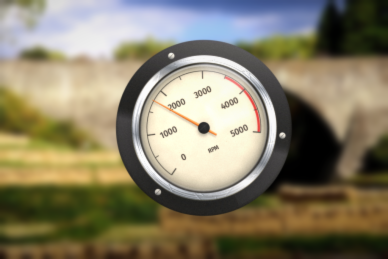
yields 1750 rpm
